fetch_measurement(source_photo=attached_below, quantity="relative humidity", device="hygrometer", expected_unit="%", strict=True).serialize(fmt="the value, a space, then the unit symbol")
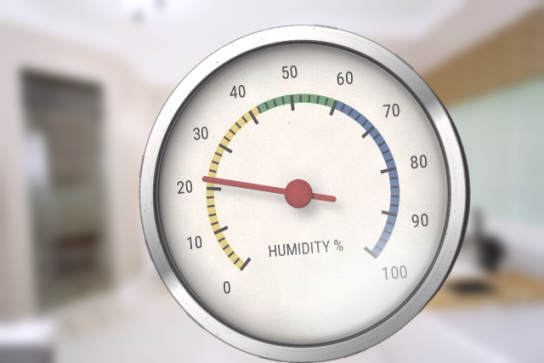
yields 22 %
